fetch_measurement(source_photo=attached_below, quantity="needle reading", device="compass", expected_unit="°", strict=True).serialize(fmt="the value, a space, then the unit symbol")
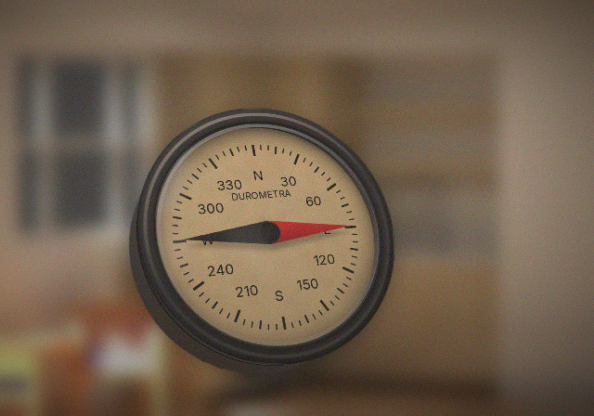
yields 90 °
